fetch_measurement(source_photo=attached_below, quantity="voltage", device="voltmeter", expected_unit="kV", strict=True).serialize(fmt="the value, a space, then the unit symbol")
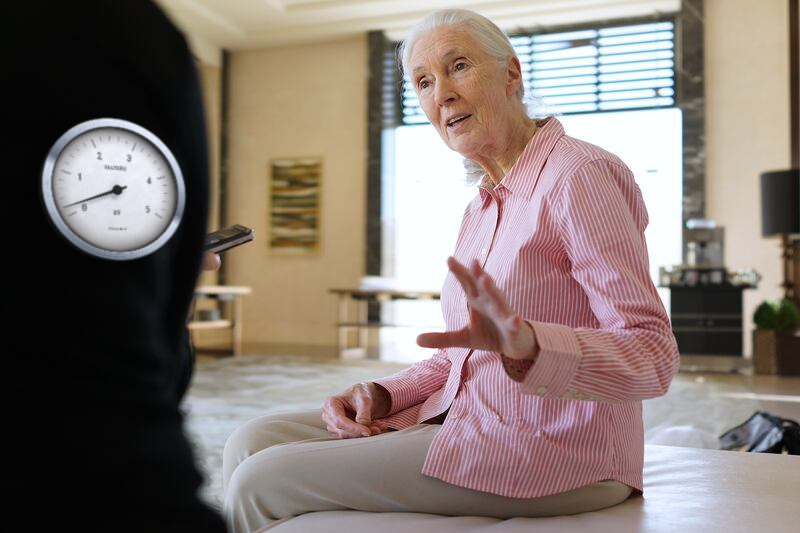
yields 0.2 kV
